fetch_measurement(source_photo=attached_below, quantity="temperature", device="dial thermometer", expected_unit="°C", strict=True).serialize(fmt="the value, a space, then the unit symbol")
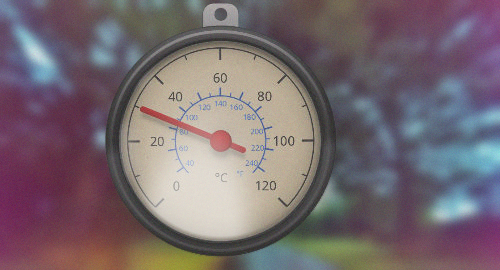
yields 30 °C
